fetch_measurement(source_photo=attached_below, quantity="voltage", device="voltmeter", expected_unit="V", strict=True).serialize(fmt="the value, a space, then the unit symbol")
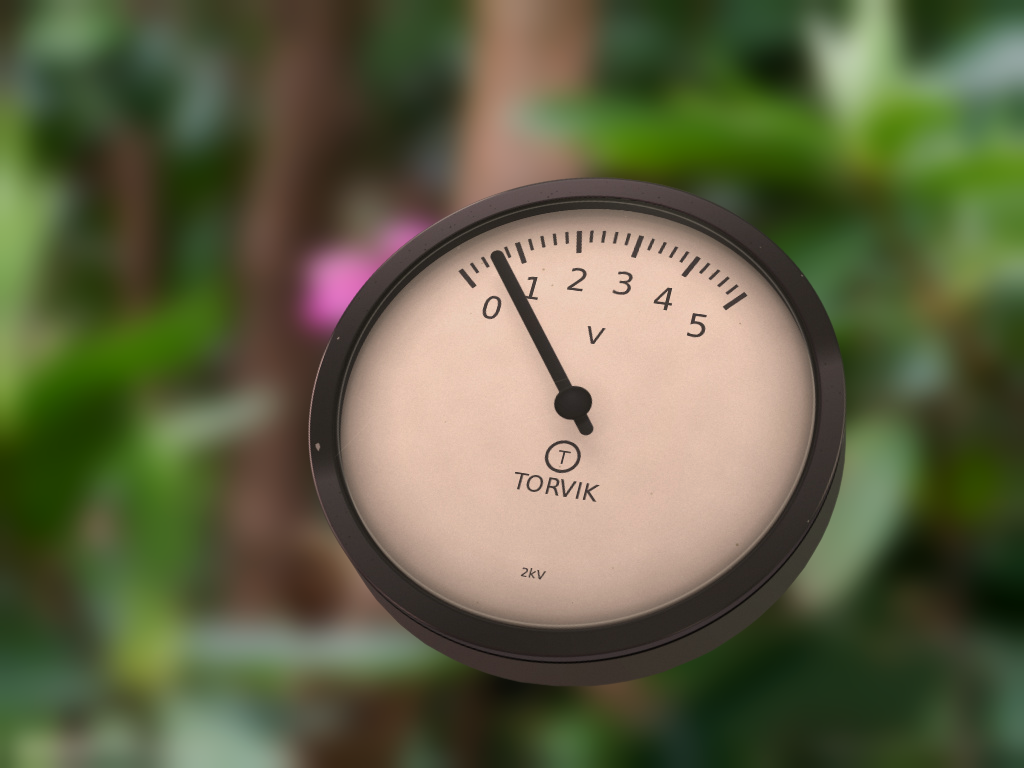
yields 0.6 V
